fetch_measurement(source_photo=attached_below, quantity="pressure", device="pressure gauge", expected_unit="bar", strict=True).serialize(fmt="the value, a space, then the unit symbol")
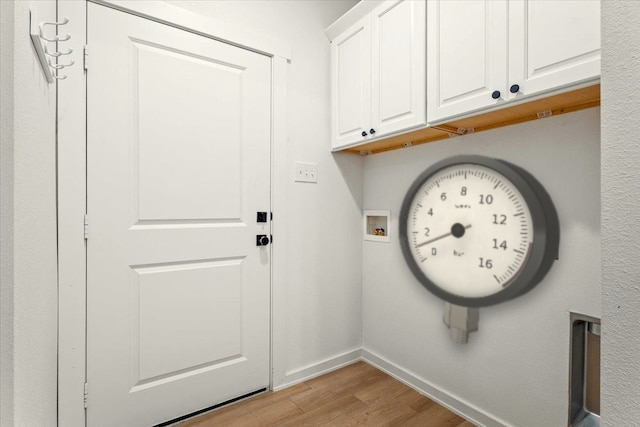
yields 1 bar
